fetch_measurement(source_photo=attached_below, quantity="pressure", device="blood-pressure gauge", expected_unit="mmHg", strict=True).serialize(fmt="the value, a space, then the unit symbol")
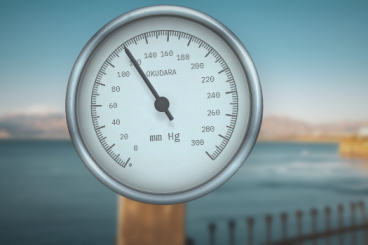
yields 120 mmHg
